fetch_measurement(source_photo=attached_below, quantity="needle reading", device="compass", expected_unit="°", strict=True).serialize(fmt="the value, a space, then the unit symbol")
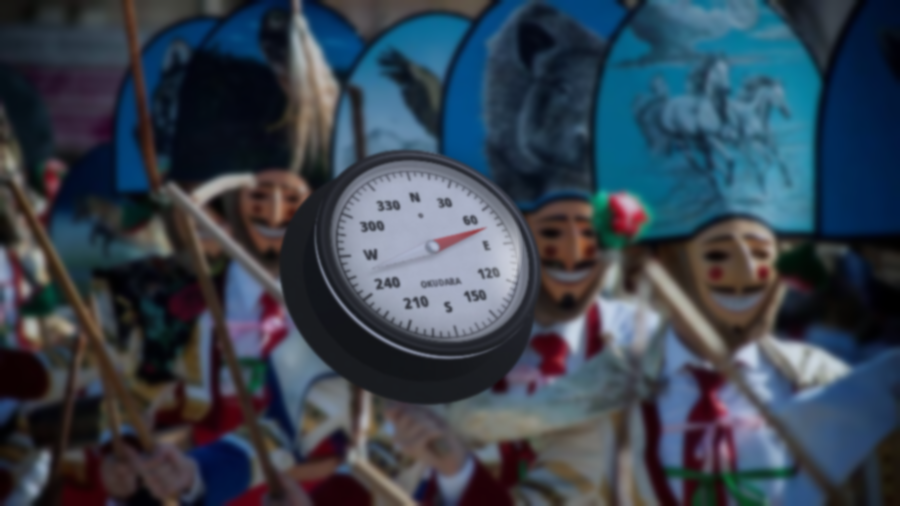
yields 75 °
